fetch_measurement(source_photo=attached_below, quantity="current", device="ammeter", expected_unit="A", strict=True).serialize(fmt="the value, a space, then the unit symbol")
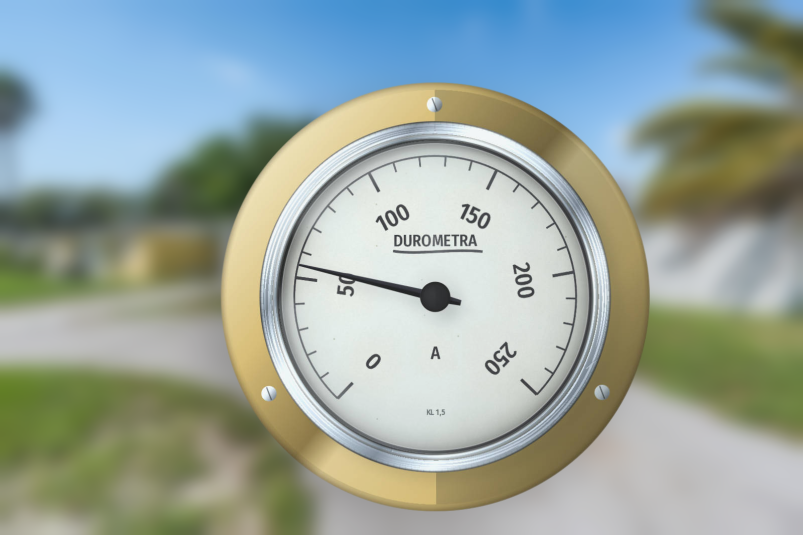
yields 55 A
